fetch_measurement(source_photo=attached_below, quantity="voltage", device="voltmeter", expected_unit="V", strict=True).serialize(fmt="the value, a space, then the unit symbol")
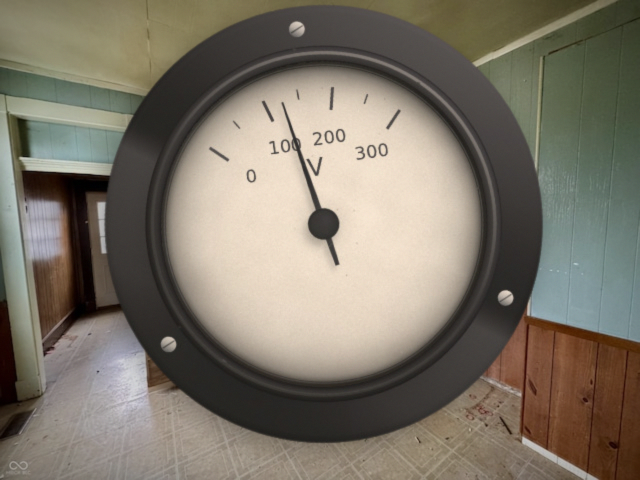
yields 125 V
